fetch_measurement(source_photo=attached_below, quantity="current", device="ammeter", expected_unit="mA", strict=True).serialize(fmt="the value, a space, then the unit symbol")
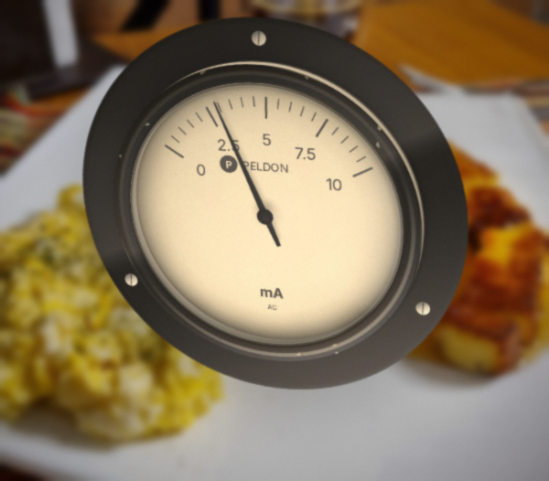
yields 3 mA
